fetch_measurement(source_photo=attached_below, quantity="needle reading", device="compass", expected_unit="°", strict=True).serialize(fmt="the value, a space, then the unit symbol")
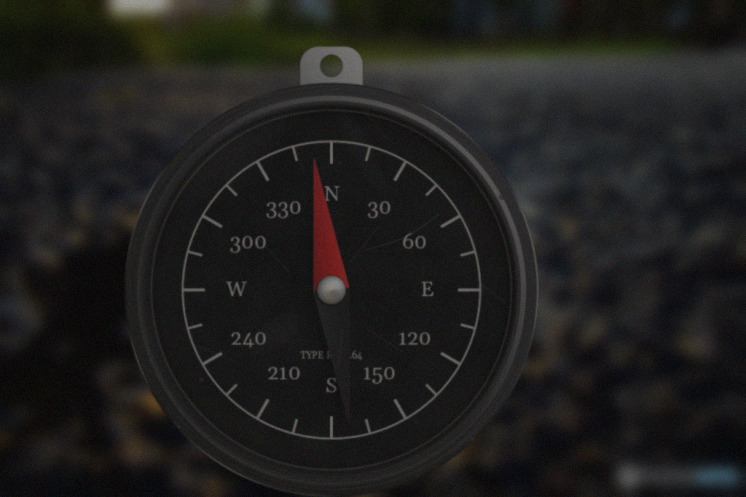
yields 352.5 °
